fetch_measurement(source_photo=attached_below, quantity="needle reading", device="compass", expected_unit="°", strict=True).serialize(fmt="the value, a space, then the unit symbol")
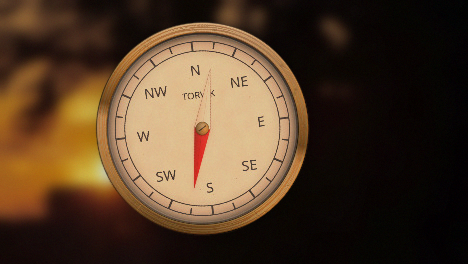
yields 195 °
